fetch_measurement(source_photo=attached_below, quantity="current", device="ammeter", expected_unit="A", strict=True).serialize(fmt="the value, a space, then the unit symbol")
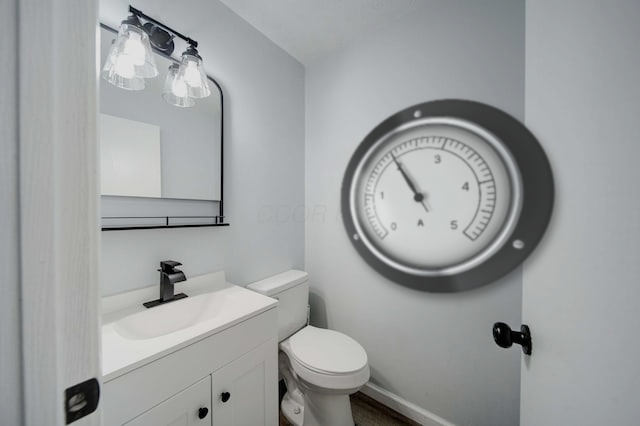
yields 2 A
